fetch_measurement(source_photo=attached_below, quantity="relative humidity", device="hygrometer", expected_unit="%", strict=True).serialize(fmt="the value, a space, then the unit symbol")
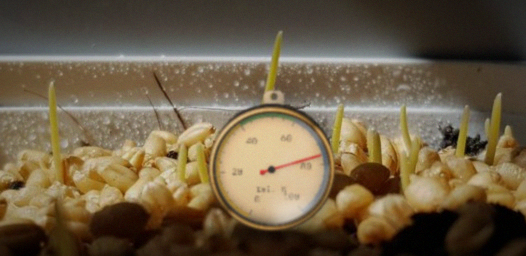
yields 76 %
